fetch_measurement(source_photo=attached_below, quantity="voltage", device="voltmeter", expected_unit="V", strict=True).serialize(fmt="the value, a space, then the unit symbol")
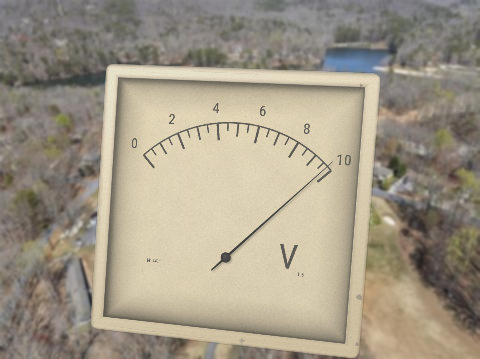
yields 9.75 V
